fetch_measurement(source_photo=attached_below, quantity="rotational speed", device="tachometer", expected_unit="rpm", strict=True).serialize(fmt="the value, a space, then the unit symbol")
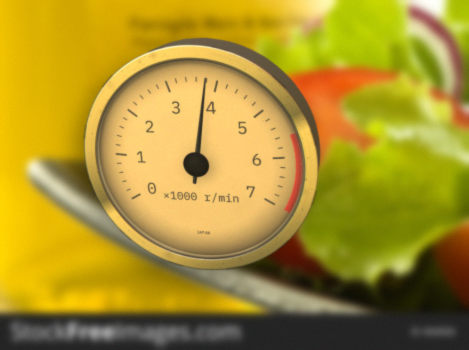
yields 3800 rpm
